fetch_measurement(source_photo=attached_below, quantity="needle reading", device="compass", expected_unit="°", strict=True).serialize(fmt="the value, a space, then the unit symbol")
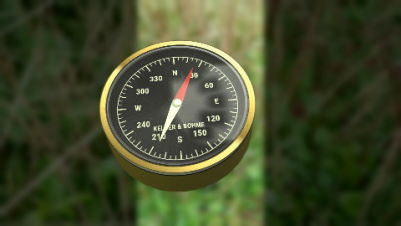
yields 25 °
